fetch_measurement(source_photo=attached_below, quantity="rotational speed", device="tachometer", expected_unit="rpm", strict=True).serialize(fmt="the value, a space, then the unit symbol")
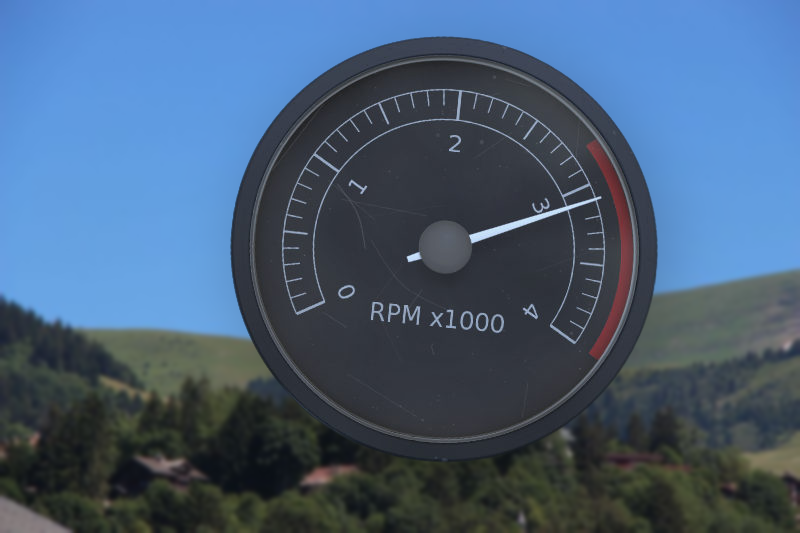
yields 3100 rpm
